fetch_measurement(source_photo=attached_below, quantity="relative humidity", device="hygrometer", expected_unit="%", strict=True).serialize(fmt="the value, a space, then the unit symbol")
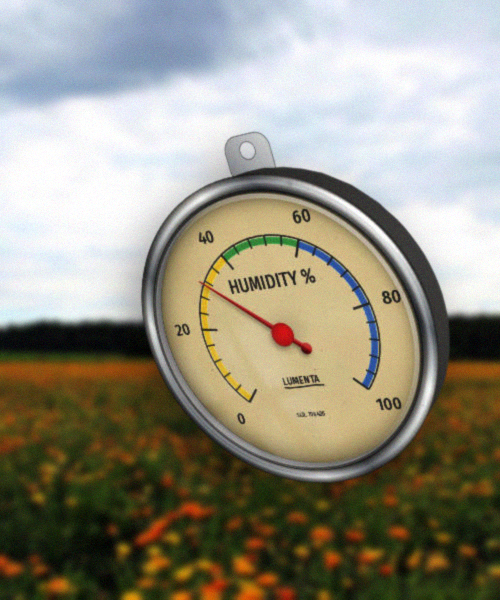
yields 32 %
